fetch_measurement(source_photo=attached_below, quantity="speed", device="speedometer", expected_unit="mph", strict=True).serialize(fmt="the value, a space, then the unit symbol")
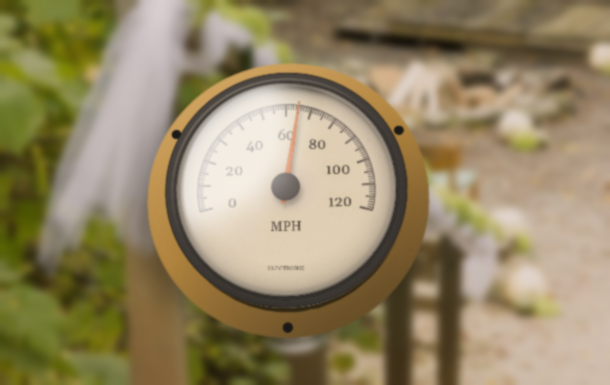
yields 65 mph
